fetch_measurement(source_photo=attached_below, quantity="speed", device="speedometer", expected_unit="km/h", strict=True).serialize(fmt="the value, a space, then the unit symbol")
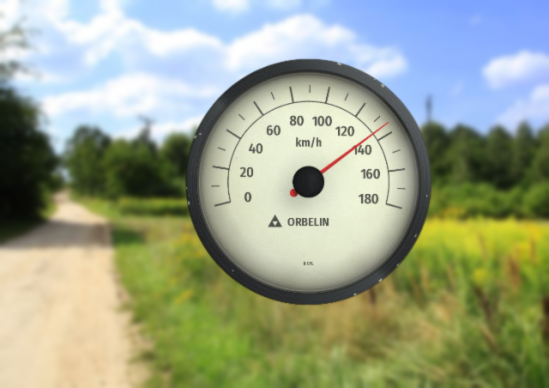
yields 135 km/h
